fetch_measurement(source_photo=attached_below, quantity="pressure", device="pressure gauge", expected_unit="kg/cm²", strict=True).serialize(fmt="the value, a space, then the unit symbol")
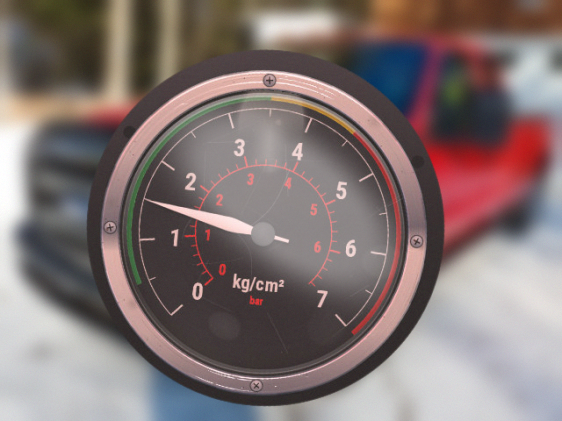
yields 1.5 kg/cm²
